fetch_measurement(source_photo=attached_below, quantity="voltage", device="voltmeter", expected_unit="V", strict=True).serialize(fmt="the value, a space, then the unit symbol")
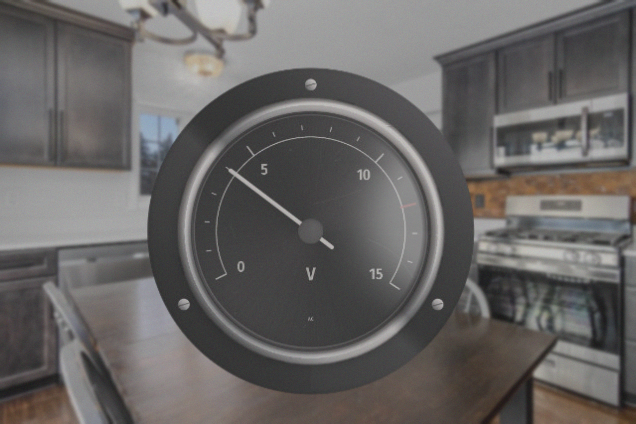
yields 4 V
